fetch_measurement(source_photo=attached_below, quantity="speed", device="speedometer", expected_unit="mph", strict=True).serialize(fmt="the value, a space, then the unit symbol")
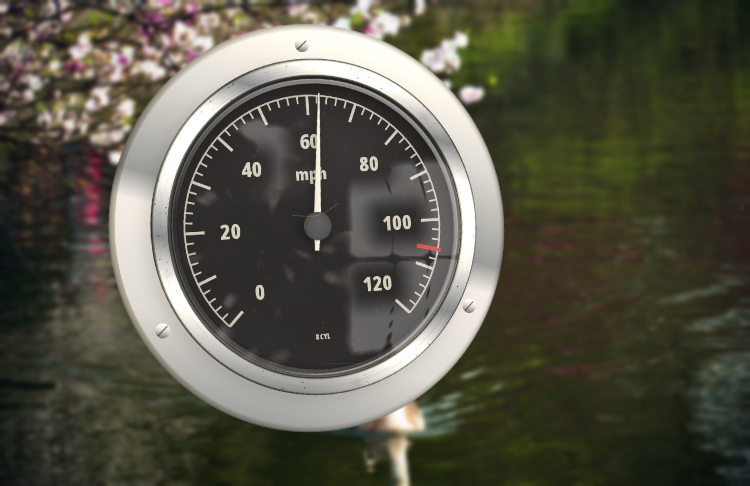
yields 62 mph
